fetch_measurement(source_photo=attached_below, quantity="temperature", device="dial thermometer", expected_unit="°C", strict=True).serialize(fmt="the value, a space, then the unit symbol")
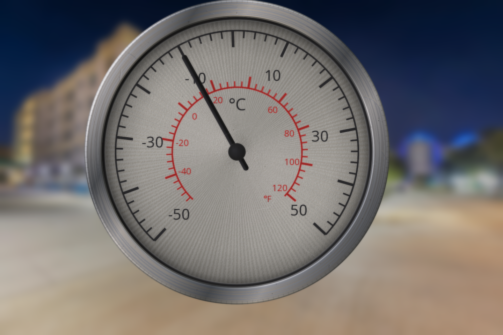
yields -10 °C
